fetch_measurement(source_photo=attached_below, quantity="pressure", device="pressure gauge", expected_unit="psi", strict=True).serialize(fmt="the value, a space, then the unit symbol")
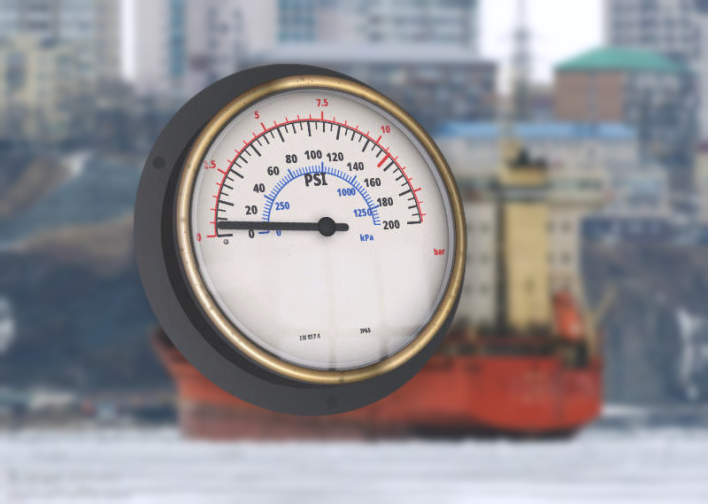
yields 5 psi
